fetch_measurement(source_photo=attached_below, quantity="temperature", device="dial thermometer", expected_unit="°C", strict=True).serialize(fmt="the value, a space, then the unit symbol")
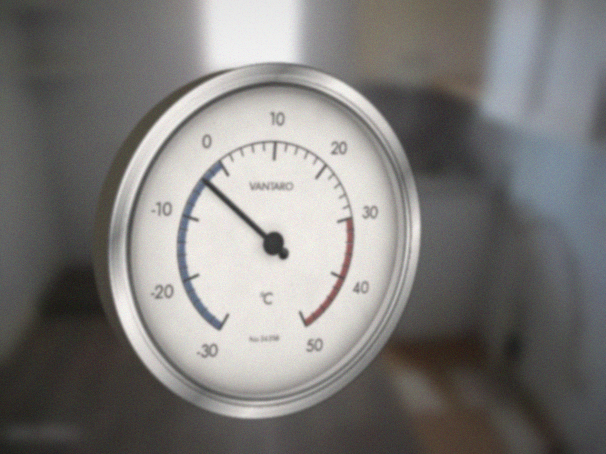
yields -4 °C
